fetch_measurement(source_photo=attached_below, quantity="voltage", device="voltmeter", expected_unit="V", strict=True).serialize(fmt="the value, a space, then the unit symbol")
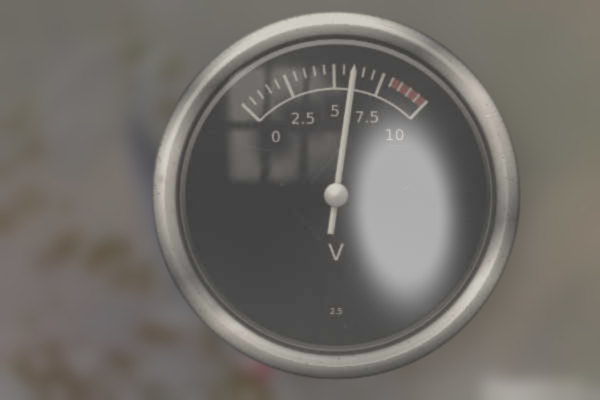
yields 6 V
